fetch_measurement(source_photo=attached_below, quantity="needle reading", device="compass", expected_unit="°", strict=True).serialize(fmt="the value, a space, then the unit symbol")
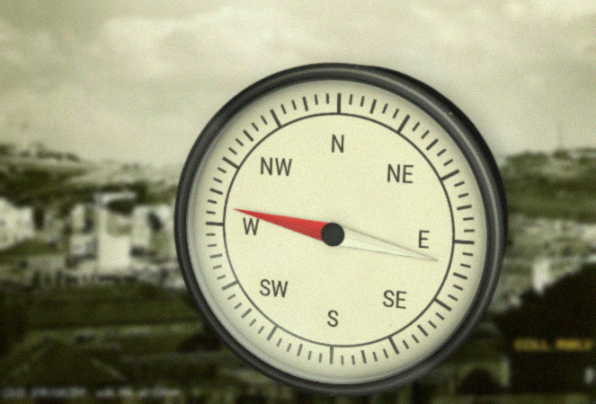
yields 280 °
